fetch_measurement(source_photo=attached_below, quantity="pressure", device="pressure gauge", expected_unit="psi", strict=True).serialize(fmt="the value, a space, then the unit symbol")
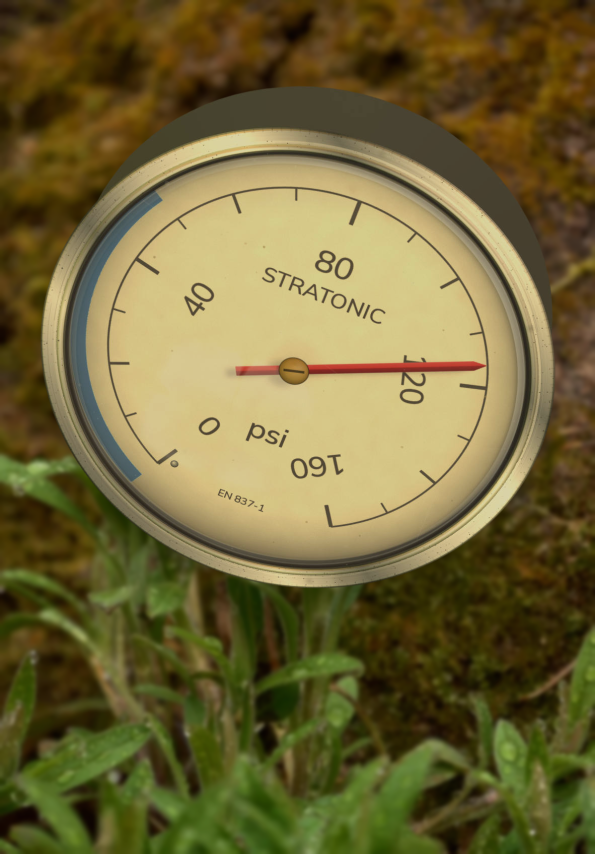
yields 115 psi
